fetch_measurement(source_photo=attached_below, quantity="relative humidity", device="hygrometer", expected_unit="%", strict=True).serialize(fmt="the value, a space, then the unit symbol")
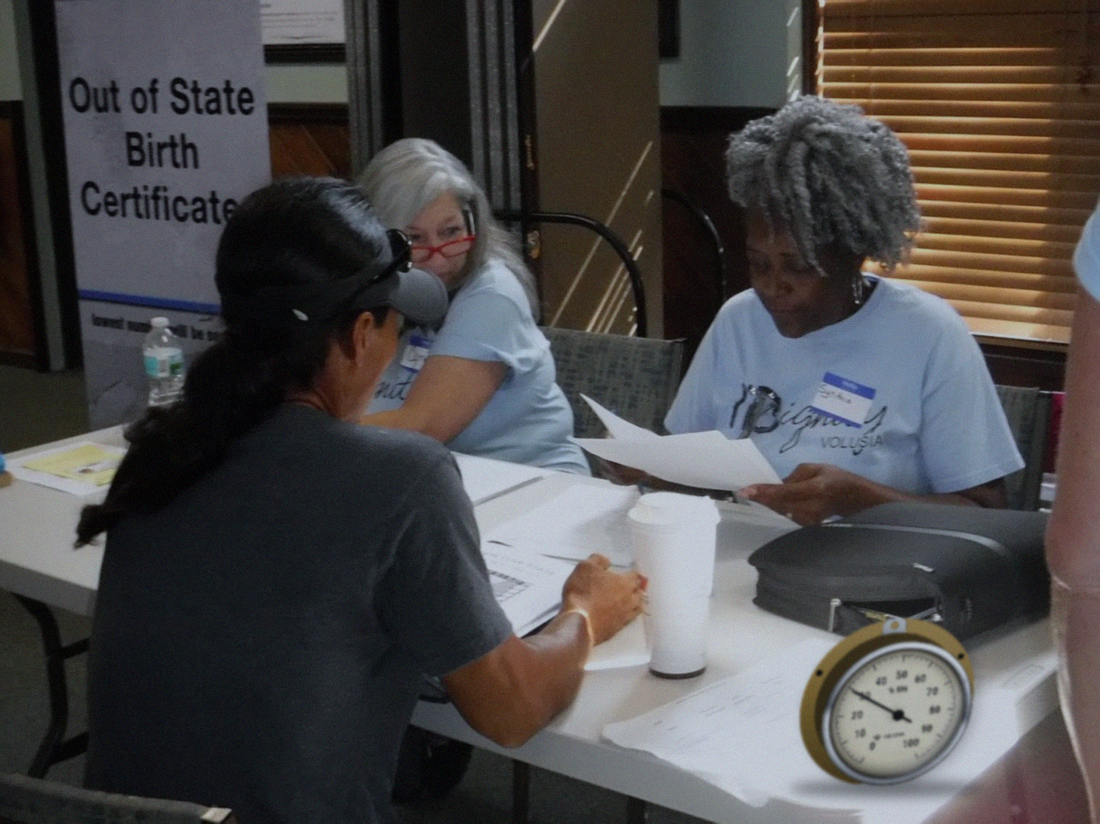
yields 30 %
